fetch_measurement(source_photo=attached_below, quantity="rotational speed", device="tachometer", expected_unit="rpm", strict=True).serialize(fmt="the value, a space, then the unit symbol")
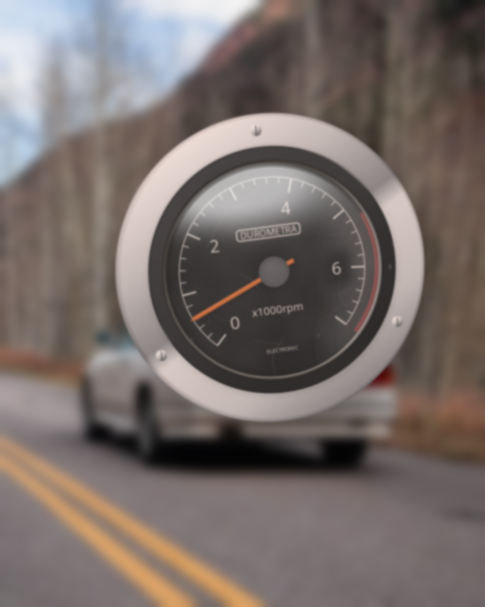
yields 600 rpm
